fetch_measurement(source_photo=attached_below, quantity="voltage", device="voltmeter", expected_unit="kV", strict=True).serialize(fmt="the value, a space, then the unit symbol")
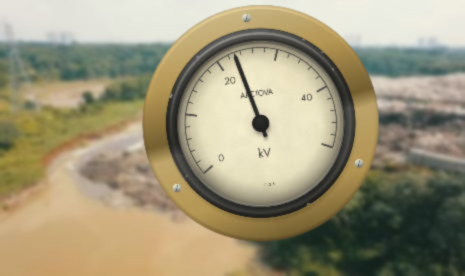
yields 23 kV
